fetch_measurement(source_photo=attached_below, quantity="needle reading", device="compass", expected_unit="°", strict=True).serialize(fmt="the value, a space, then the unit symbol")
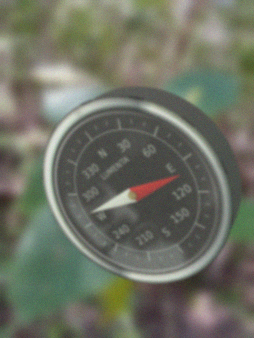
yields 100 °
